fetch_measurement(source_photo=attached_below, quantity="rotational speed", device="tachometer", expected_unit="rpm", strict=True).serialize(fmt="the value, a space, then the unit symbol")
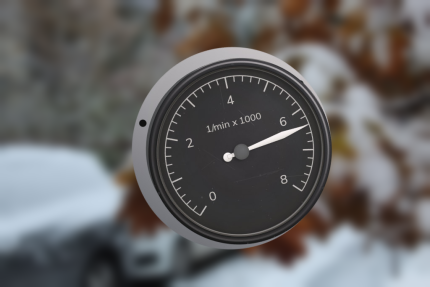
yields 6400 rpm
